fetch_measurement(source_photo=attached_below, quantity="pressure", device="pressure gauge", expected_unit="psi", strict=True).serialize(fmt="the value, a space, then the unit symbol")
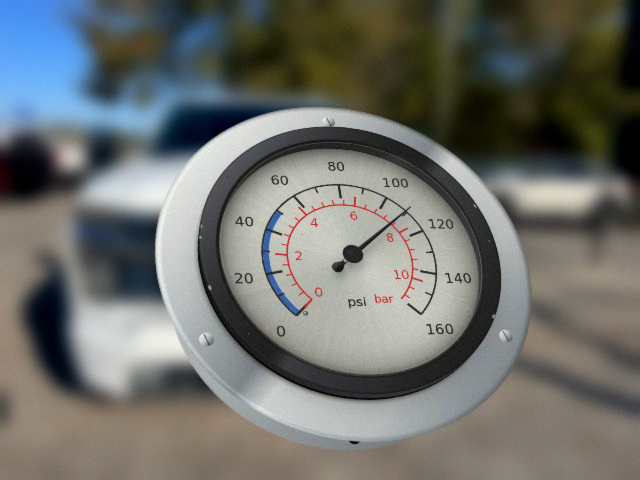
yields 110 psi
